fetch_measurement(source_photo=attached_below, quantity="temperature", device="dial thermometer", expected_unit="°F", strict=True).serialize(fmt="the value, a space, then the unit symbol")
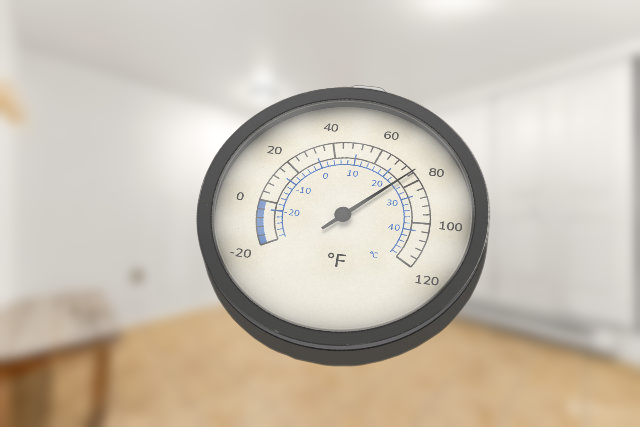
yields 76 °F
